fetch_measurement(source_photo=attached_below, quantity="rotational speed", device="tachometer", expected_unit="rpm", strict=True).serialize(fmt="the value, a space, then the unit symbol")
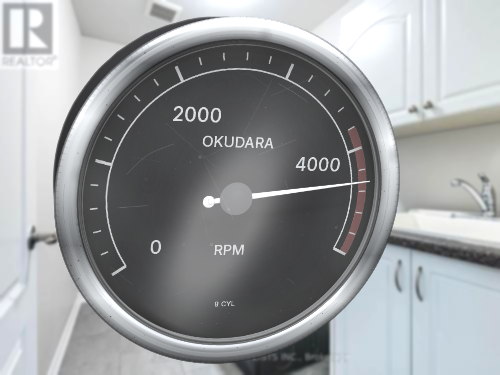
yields 4300 rpm
